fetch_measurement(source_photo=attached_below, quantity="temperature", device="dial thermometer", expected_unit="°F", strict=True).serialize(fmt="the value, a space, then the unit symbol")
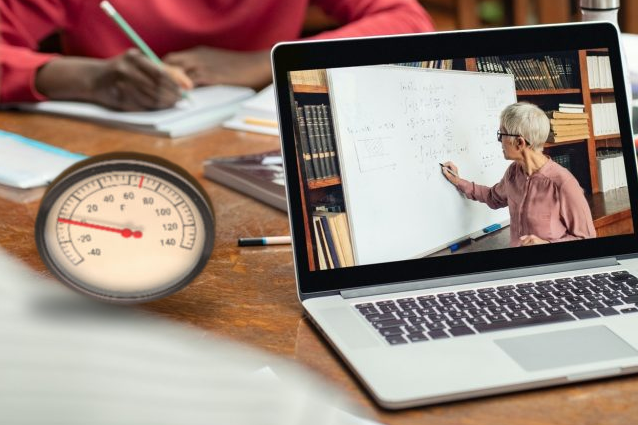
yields 0 °F
